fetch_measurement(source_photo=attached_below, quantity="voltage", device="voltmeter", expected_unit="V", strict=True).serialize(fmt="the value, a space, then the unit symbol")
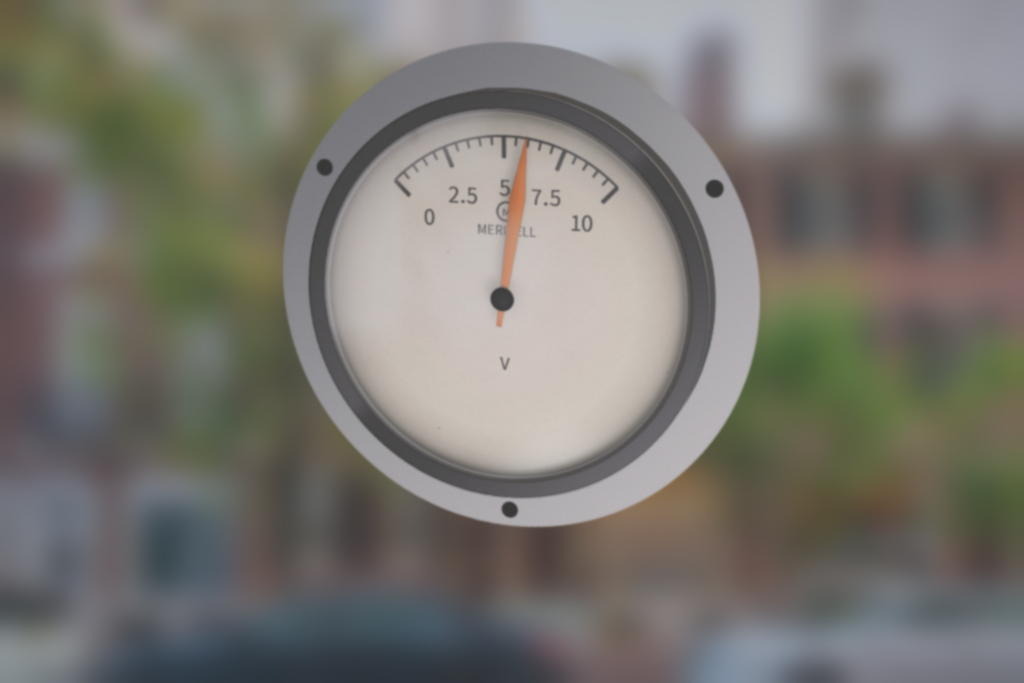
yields 6 V
